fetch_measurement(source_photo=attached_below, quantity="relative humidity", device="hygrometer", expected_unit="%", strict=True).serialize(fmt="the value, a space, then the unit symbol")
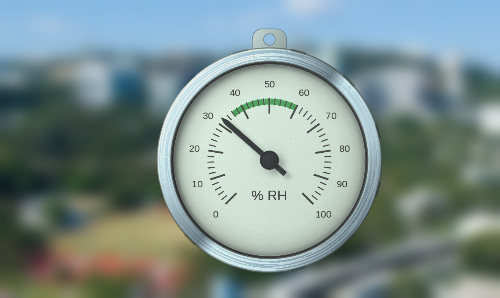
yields 32 %
